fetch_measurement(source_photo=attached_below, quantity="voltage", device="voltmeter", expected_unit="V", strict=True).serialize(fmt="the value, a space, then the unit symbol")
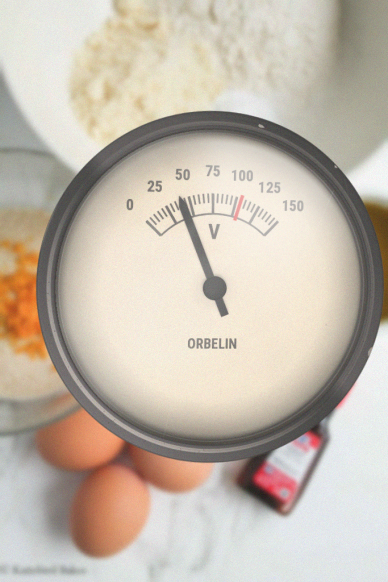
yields 40 V
